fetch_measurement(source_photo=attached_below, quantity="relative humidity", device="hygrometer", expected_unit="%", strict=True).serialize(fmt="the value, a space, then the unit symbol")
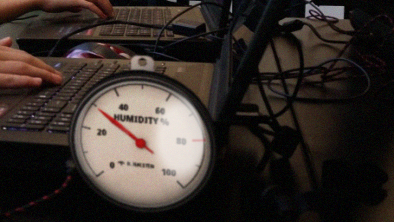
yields 30 %
